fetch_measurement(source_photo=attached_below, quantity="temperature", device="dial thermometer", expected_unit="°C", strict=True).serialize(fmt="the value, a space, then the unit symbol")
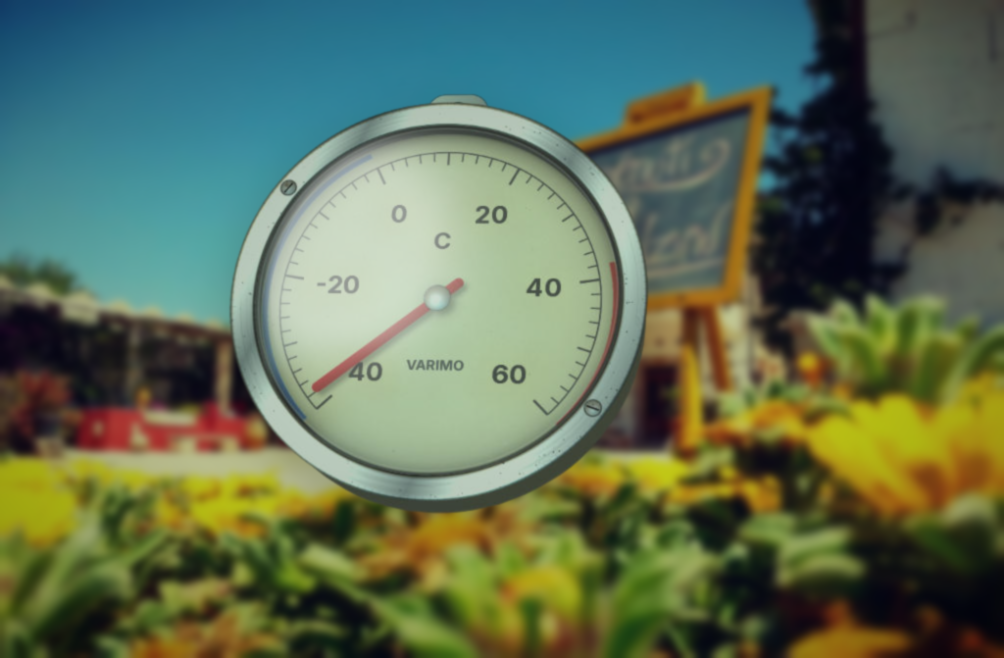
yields -38 °C
